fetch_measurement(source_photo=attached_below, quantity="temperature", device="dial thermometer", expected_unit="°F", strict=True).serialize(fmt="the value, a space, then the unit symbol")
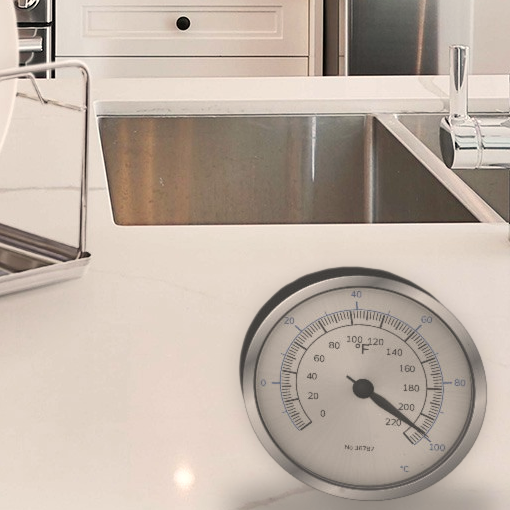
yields 210 °F
